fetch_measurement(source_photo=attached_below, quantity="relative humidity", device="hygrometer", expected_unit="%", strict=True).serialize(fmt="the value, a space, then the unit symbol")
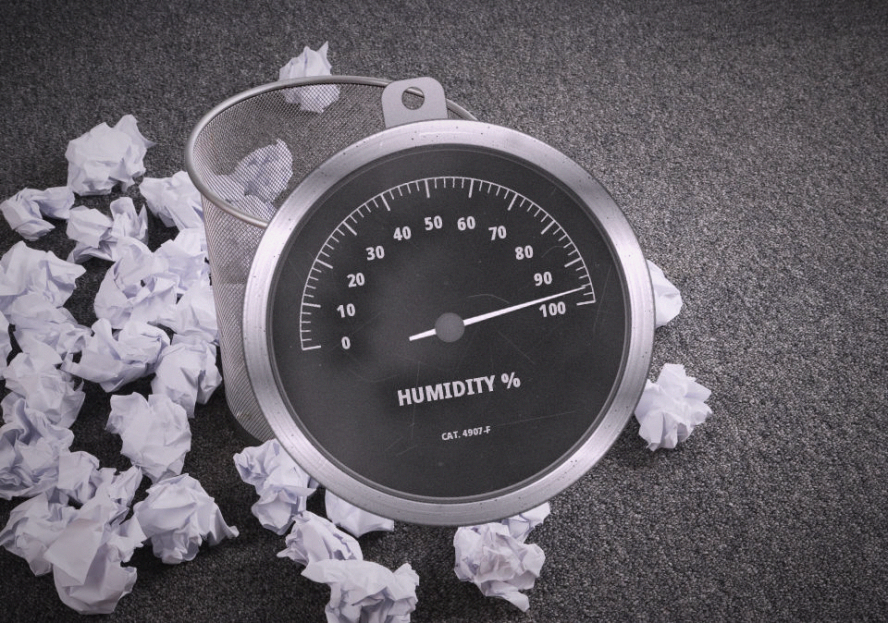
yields 96 %
